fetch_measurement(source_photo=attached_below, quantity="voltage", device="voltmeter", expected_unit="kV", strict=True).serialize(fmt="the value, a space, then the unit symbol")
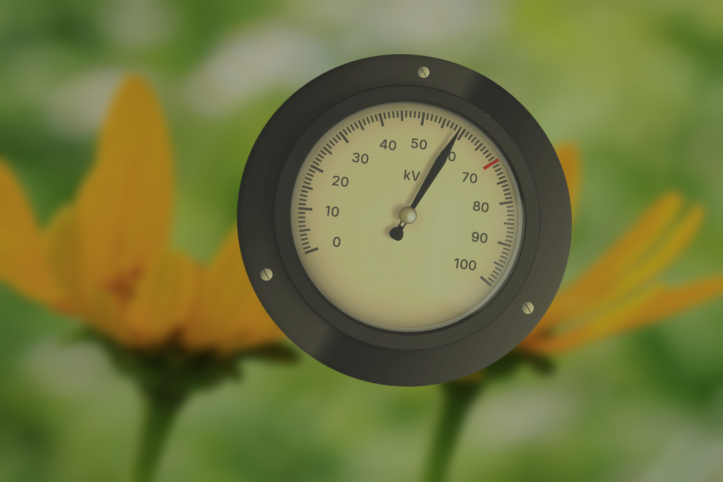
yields 59 kV
